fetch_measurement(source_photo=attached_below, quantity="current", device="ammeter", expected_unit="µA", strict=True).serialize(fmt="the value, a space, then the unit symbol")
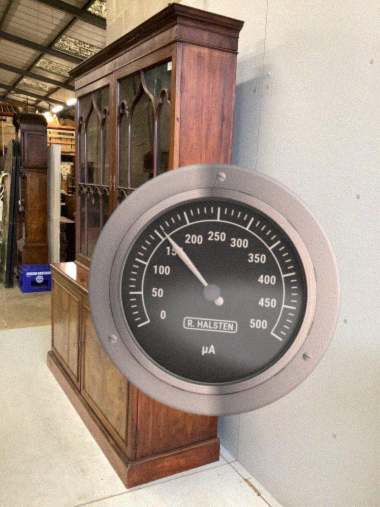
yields 160 µA
